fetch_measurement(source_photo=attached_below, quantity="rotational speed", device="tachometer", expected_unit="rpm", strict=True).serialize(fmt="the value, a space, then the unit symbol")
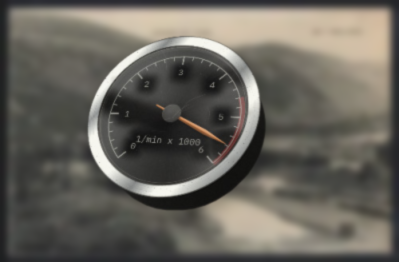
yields 5600 rpm
